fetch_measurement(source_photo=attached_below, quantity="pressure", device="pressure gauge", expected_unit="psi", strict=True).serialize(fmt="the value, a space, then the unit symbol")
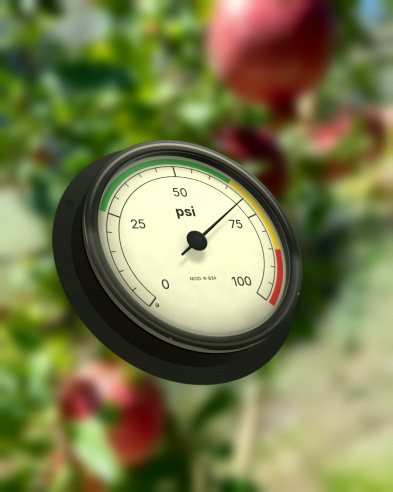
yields 70 psi
